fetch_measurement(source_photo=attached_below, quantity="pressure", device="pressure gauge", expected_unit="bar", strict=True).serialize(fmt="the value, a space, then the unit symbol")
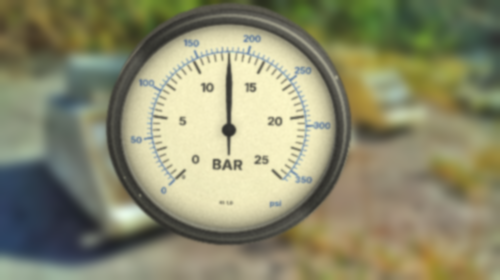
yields 12.5 bar
